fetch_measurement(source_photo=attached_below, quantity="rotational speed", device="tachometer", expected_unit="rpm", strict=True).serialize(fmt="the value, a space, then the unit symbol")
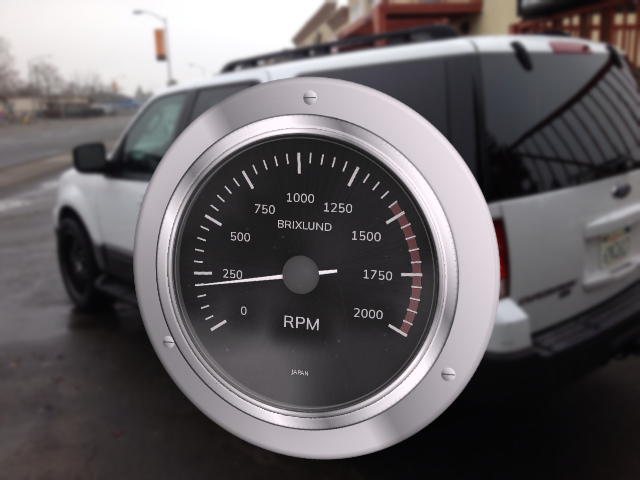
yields 200 rpm
